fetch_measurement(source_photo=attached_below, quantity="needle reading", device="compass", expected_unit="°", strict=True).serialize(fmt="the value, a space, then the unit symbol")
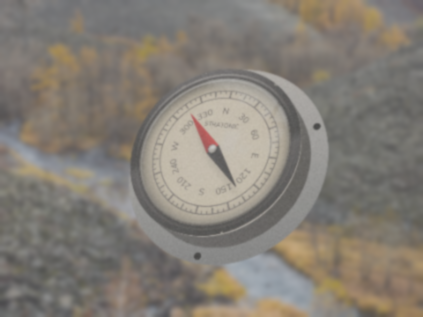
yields 315 °
